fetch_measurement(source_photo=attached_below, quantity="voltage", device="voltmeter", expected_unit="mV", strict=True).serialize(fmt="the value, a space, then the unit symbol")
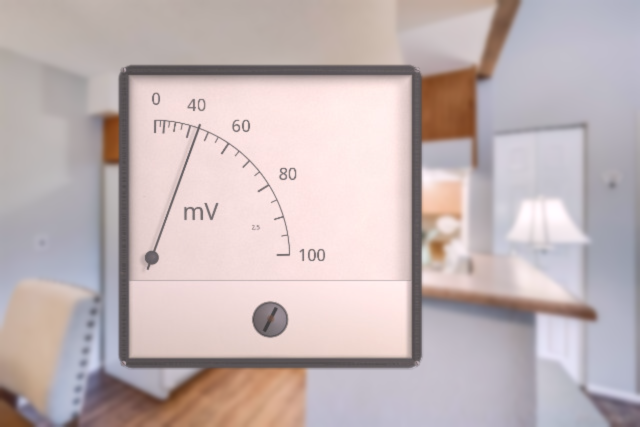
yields 45 mV
